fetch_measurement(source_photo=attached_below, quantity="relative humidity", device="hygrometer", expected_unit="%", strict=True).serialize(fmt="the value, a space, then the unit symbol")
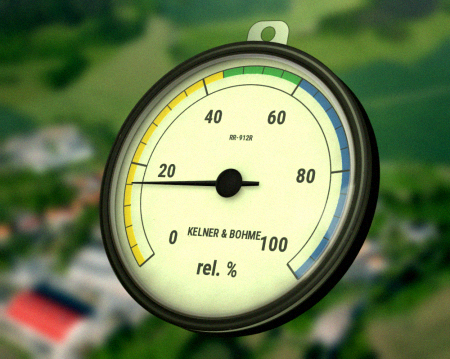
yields 16 %
